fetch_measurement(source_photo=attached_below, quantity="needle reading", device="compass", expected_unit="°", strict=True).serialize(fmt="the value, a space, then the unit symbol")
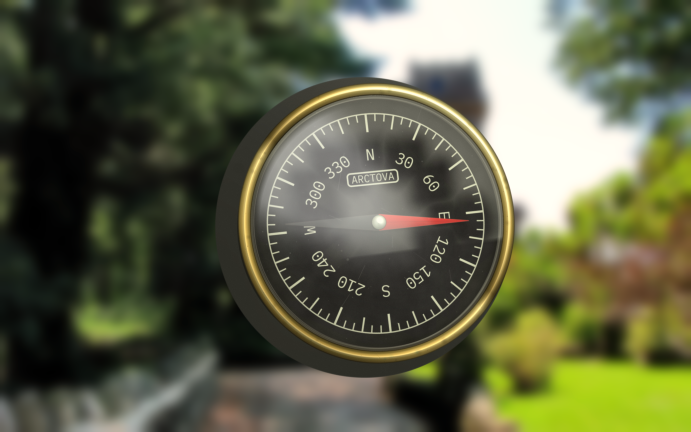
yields 95 °
